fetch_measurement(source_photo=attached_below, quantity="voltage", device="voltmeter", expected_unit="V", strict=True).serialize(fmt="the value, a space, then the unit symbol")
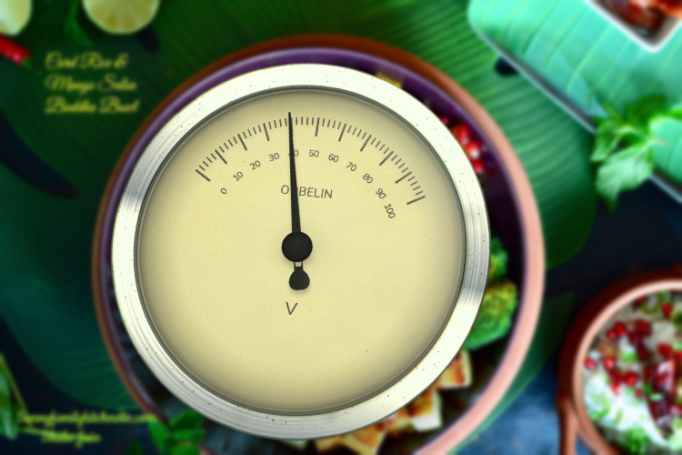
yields 40 V
